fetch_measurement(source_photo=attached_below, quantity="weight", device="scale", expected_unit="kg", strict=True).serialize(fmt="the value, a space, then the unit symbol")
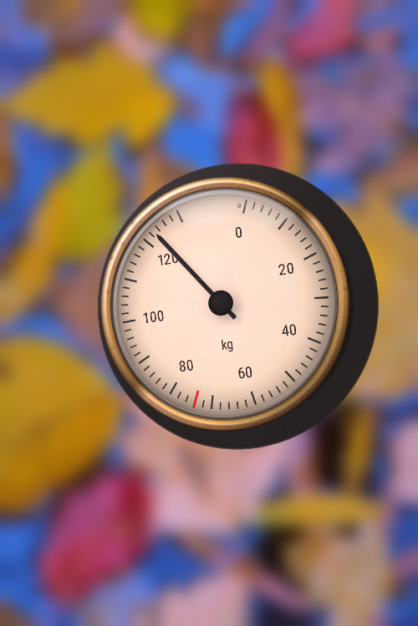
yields 123 kg
